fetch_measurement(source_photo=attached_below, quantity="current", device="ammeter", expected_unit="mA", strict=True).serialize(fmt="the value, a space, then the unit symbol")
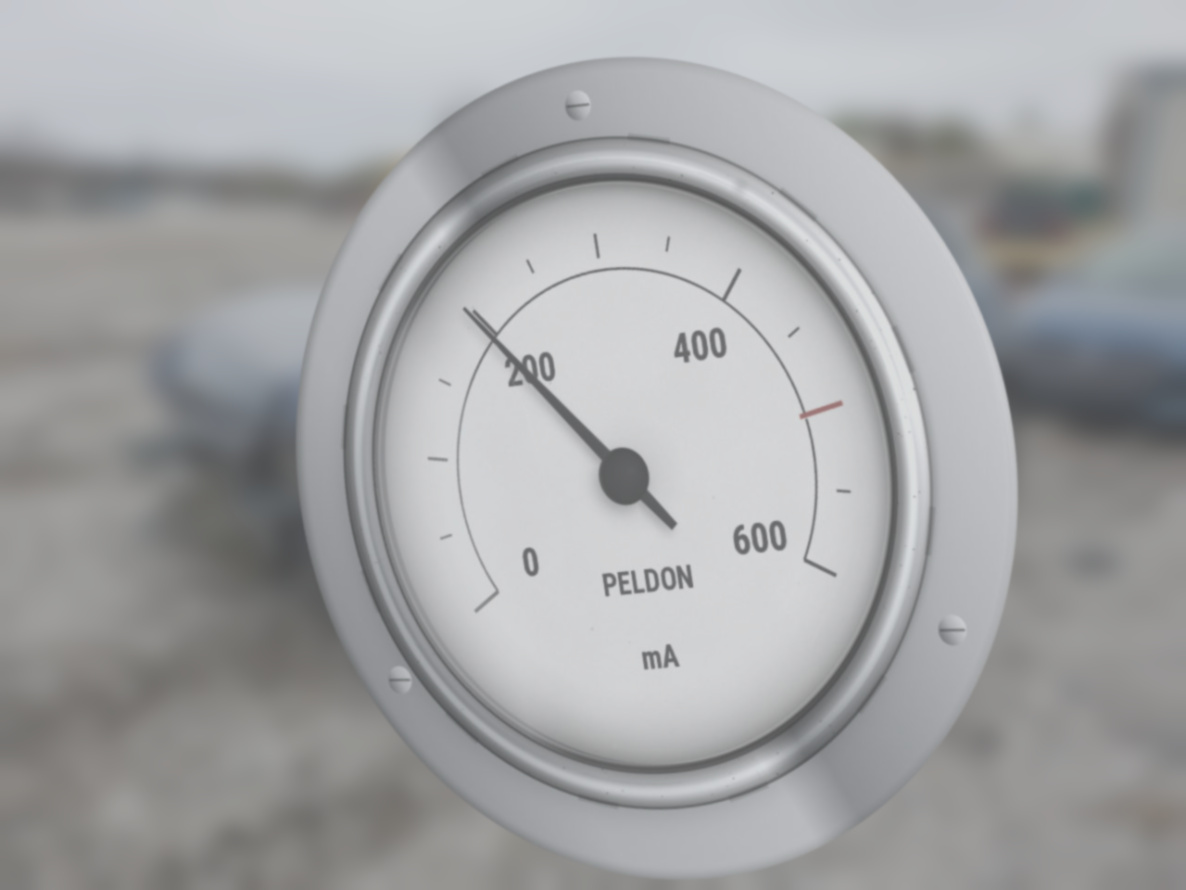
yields 200 mA
